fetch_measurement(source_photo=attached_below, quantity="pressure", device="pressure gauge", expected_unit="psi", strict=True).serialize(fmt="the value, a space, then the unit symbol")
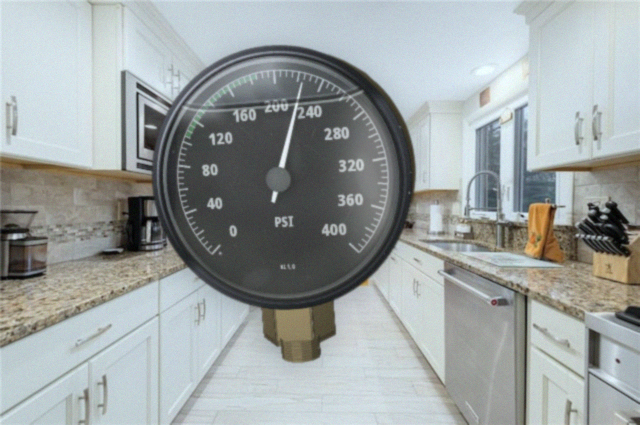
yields 225 psi
